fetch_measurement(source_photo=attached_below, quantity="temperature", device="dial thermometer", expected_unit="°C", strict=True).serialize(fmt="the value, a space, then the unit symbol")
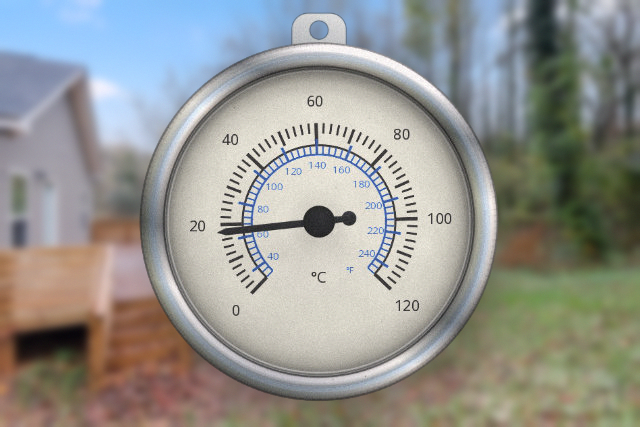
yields 18 °C
